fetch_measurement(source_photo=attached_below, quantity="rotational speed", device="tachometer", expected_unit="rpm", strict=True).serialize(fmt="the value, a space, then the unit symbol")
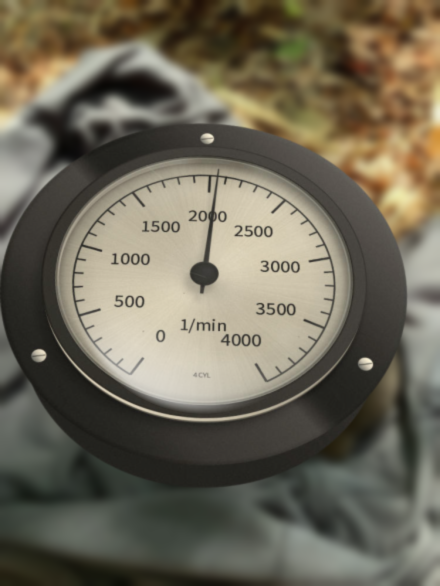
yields 2050 rpm
